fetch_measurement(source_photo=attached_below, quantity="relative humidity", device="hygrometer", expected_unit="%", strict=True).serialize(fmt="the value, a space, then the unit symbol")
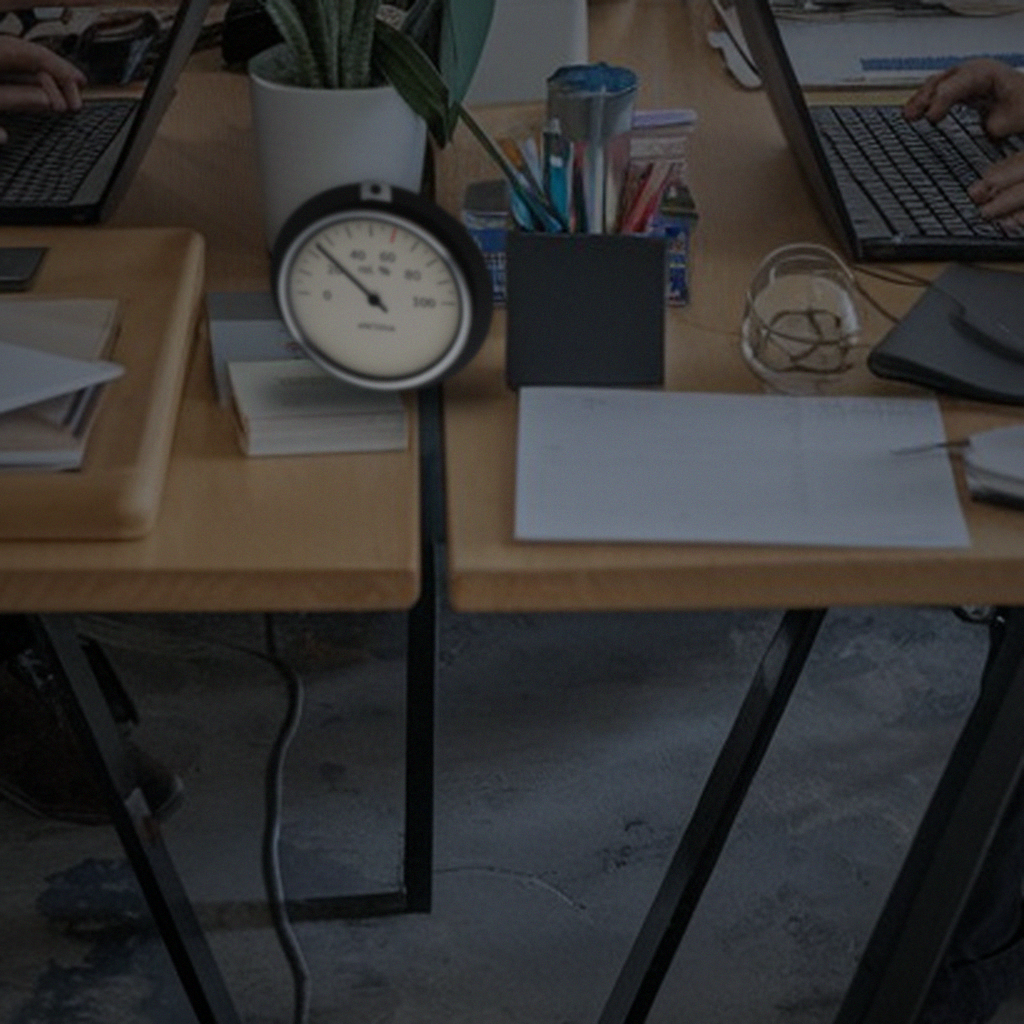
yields 25 %
